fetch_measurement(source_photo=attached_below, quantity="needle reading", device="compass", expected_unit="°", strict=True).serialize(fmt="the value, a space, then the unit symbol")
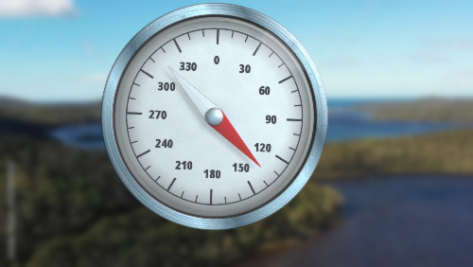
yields 135 °
